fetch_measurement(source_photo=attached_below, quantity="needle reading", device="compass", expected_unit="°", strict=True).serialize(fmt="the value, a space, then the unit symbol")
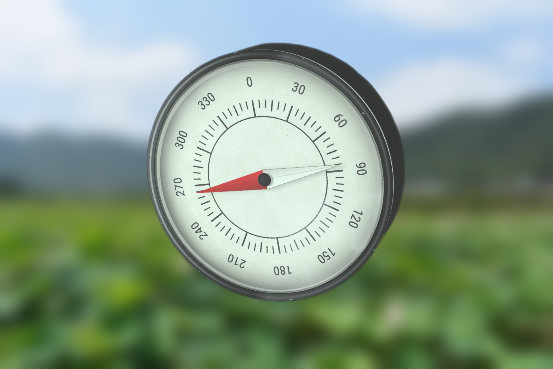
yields 265 °
